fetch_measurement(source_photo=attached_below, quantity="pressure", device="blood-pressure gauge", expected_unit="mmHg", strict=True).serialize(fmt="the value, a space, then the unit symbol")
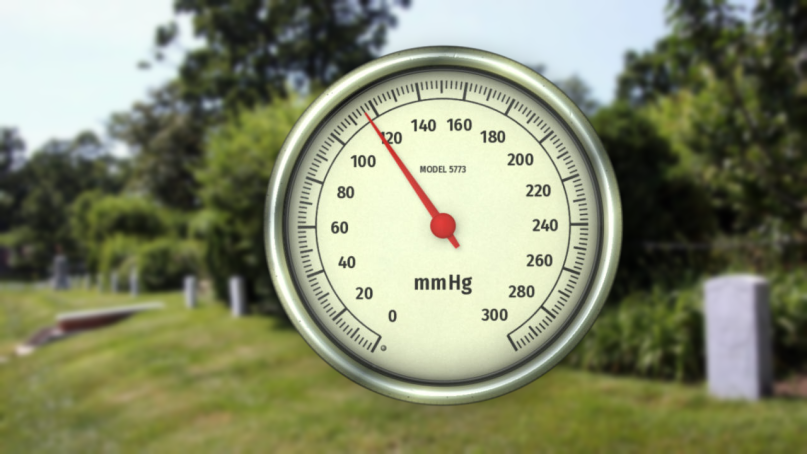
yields 116 mmHg
